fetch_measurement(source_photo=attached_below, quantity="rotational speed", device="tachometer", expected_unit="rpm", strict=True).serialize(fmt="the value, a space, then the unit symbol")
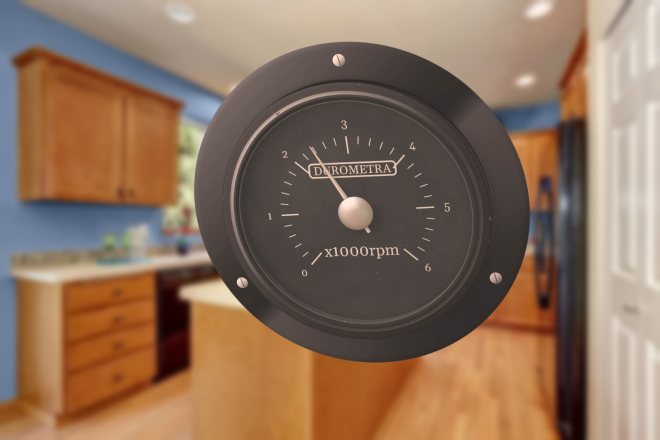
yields 2400 rpm
